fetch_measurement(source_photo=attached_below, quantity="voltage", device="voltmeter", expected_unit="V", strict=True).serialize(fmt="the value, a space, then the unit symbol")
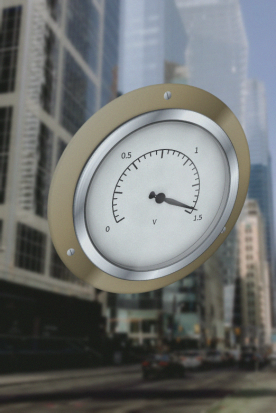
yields 1.45 V
